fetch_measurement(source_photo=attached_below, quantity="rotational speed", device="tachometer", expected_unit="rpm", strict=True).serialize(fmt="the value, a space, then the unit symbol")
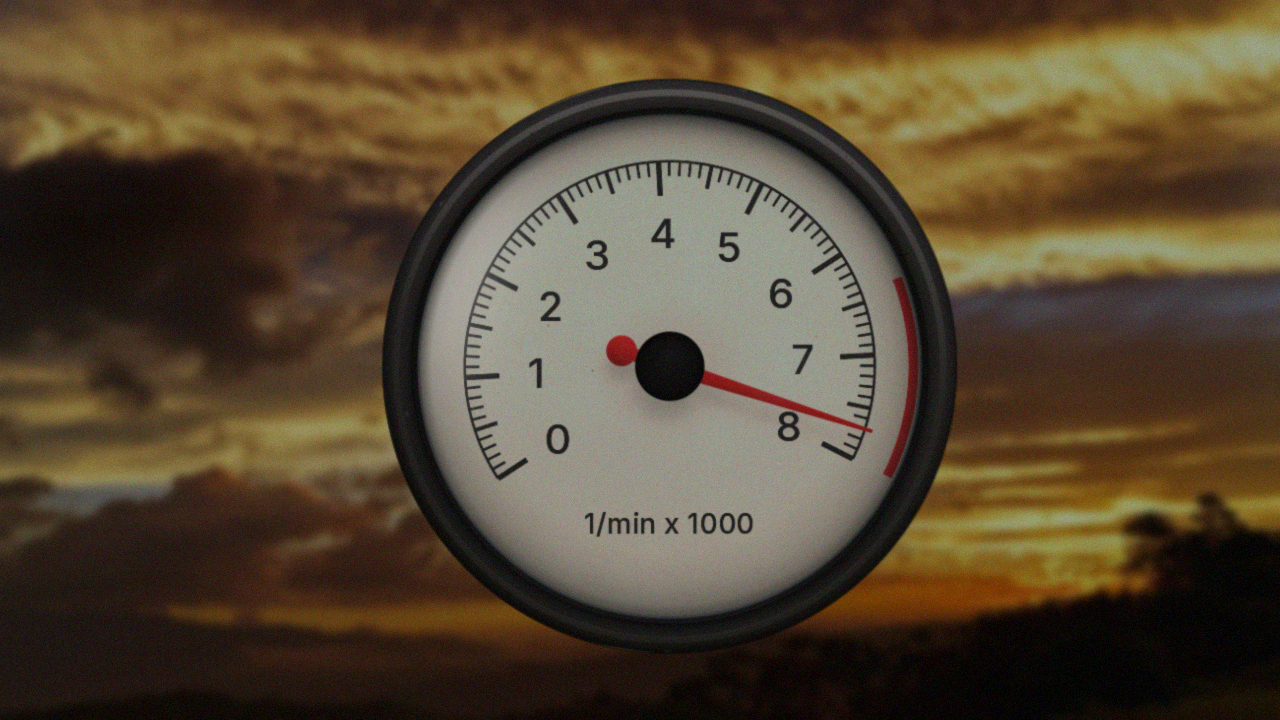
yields 7700 rpm
